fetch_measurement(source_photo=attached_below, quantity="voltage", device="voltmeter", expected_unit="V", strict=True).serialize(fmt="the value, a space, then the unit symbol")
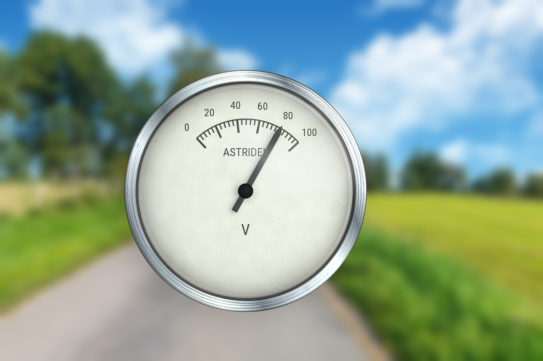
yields 80 V
